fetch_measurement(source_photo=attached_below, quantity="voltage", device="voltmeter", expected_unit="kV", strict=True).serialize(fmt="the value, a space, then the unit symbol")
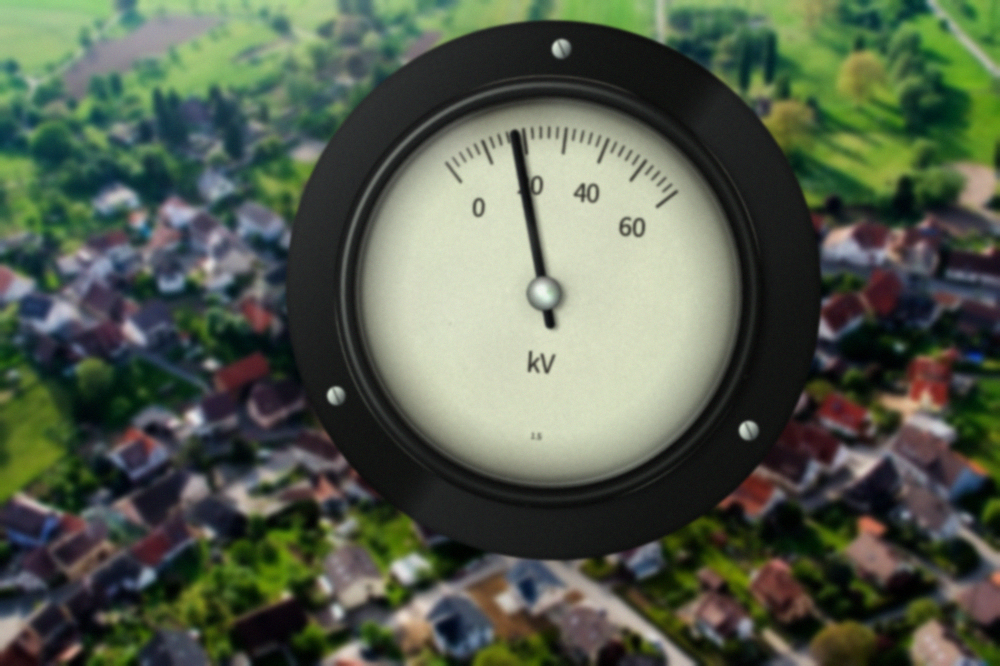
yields 18 kV
